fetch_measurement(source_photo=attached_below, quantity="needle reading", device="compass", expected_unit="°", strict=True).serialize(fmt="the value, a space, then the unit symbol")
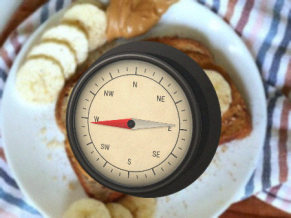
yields 265 °
